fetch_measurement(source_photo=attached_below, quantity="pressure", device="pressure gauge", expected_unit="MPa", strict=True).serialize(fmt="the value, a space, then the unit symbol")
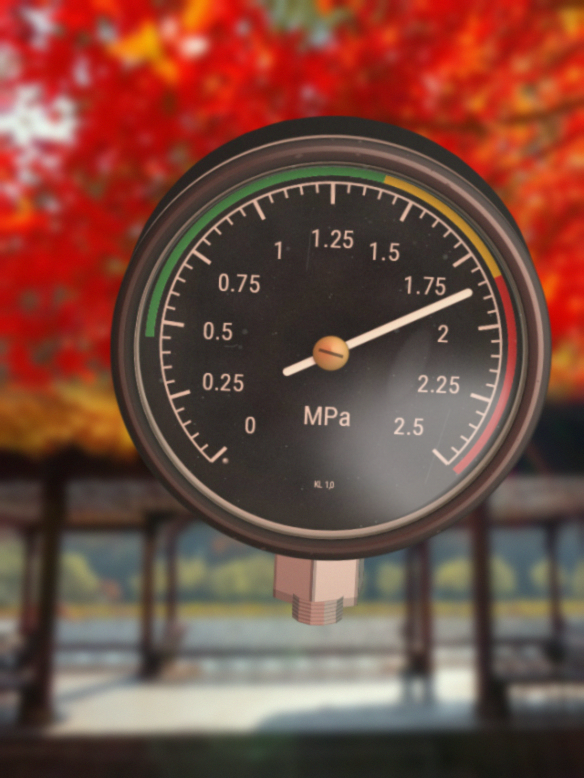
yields 1.85 MPa
